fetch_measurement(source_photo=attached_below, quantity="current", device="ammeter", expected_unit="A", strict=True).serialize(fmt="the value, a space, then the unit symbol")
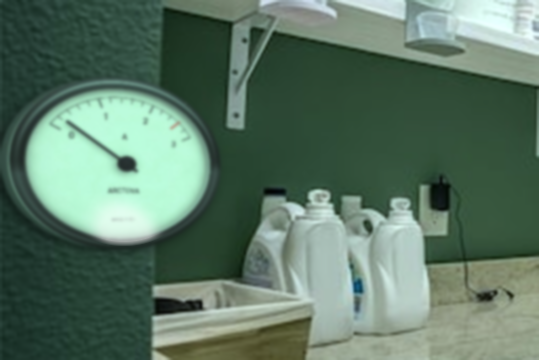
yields 0.2 A
